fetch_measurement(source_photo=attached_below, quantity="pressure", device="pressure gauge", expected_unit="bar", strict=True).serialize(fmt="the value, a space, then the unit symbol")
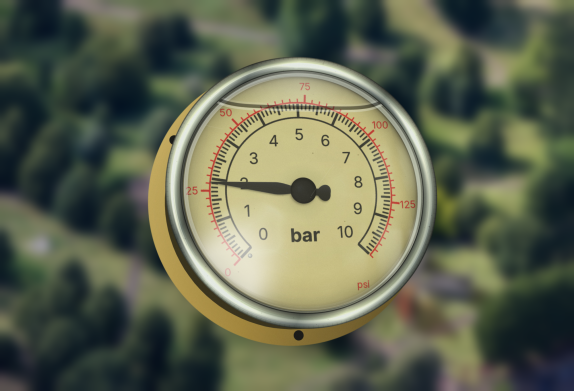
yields 1.9 bar
